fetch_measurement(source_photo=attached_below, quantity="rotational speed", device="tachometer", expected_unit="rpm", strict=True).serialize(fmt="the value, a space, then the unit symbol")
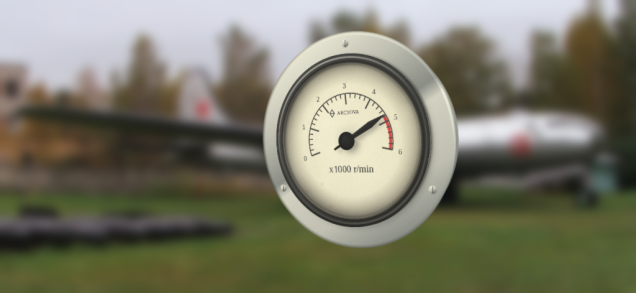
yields 4800 rpm
